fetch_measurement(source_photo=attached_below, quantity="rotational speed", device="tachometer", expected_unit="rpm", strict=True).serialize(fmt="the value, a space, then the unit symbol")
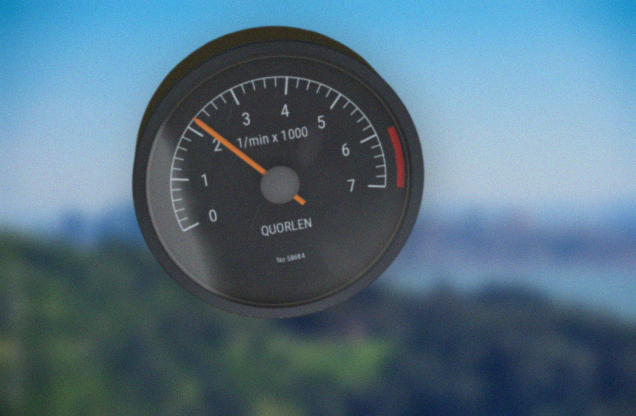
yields 2200 rpm
